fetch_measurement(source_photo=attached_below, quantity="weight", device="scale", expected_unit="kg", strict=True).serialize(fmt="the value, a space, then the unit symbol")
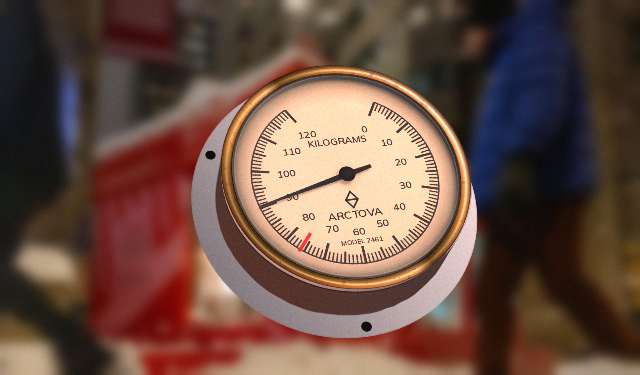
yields 90 kg
